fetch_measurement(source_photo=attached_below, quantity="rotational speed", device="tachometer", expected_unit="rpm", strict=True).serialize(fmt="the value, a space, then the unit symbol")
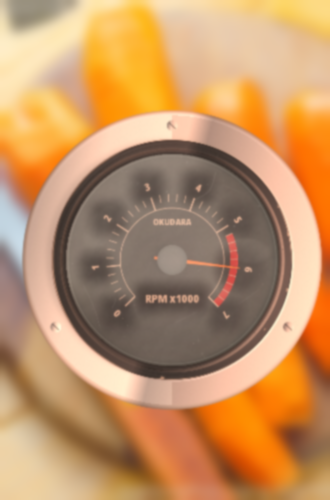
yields 6000 rpm
